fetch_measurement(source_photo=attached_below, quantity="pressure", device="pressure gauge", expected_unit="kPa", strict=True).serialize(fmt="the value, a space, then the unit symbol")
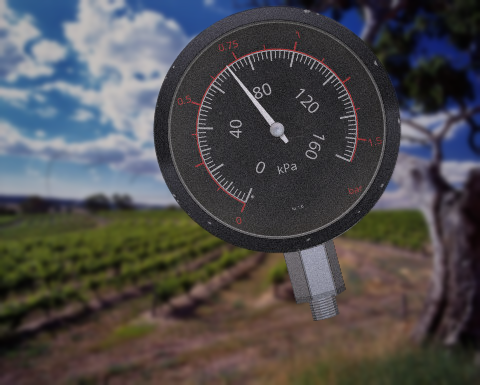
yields 70 kPa
